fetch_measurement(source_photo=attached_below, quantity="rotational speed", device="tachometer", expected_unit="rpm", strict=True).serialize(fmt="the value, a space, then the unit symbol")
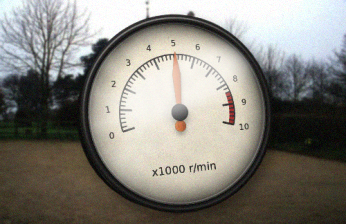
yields 5000 rpm
